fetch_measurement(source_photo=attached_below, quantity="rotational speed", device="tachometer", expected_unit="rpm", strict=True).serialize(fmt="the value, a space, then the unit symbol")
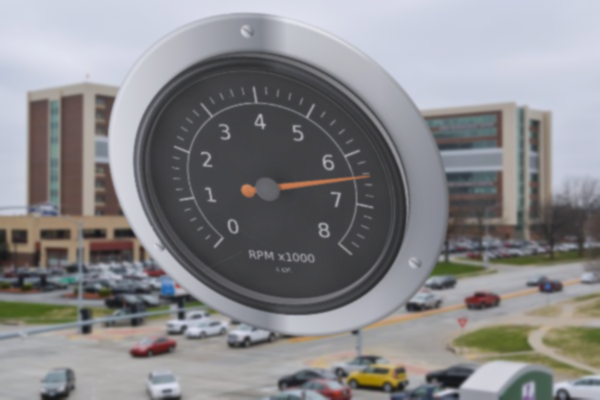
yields 6400 rpm
